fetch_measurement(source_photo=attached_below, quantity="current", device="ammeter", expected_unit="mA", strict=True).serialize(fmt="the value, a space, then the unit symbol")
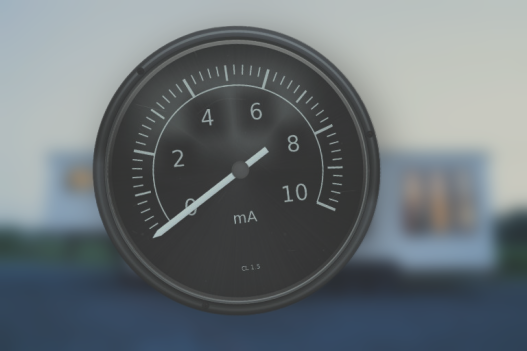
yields 0 mA
